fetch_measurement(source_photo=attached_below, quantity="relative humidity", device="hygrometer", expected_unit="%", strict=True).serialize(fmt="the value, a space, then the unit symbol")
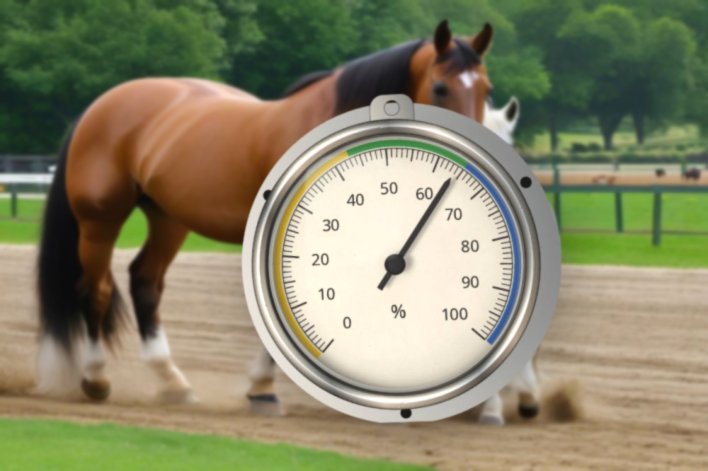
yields 64 %
